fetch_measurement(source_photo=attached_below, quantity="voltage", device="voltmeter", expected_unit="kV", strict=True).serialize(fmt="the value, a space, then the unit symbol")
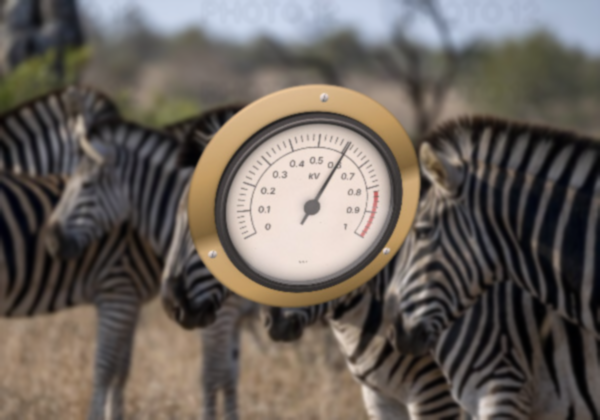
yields 0.6 kV
